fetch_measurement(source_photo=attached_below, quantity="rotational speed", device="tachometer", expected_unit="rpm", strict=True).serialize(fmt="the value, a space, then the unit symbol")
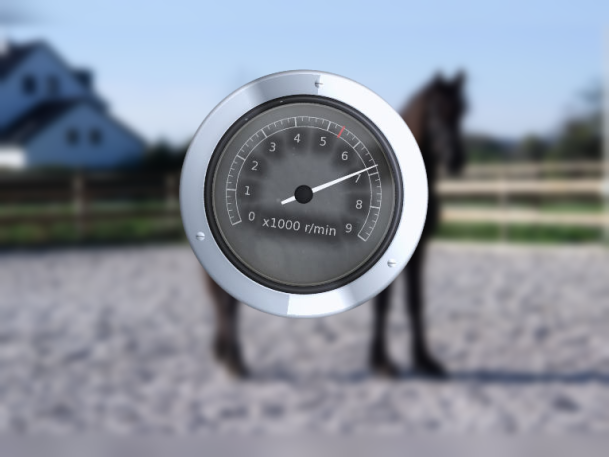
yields 6800 rpm
